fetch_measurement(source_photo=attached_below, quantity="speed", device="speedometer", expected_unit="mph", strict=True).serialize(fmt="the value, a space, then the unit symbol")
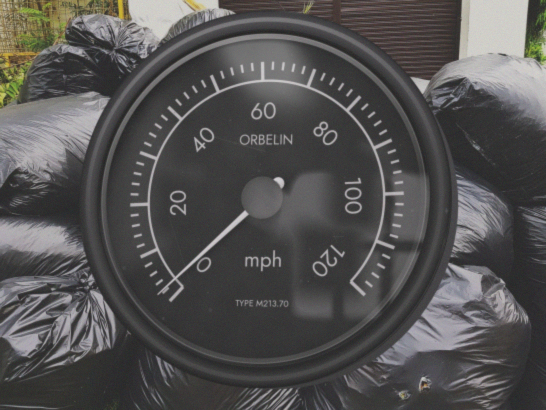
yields 2 mph
